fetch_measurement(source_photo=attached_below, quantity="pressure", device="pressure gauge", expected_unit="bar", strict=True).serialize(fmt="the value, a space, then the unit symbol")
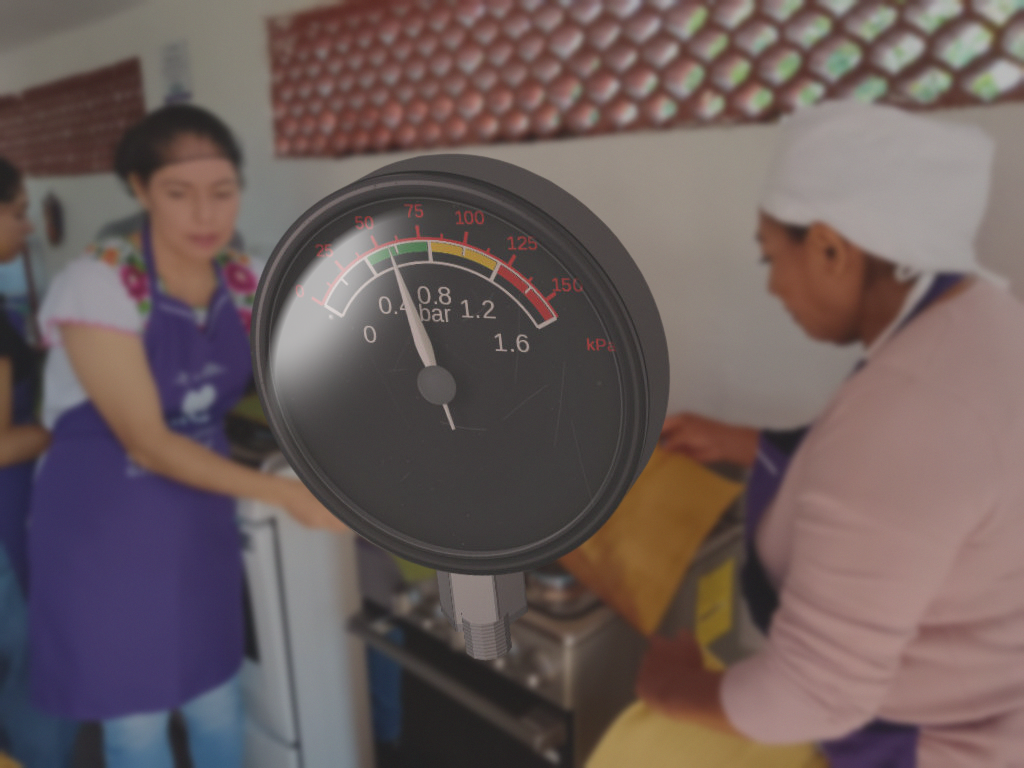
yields 0.6 bar
